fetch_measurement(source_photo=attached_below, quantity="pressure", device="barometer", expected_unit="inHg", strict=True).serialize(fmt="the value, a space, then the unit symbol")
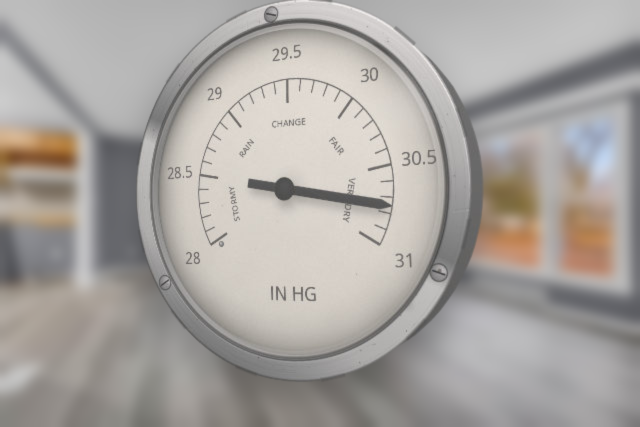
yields 30.75 inHg
